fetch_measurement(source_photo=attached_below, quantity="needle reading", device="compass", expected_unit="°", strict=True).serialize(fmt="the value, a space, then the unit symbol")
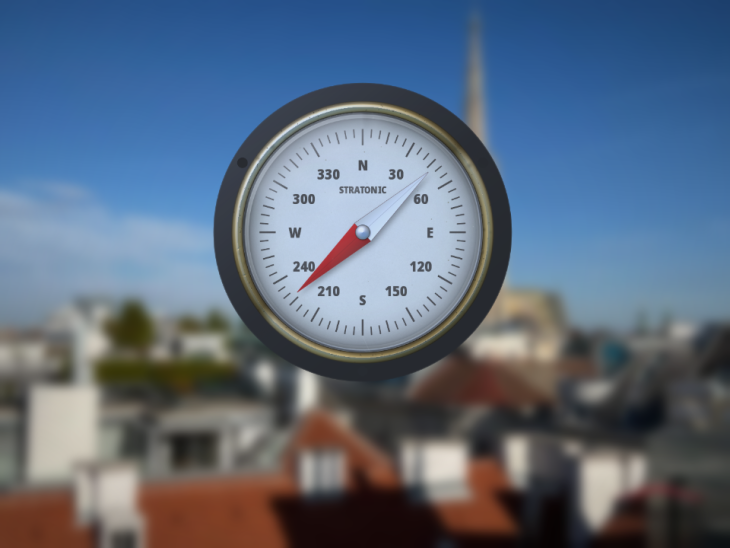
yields 227.5 °
